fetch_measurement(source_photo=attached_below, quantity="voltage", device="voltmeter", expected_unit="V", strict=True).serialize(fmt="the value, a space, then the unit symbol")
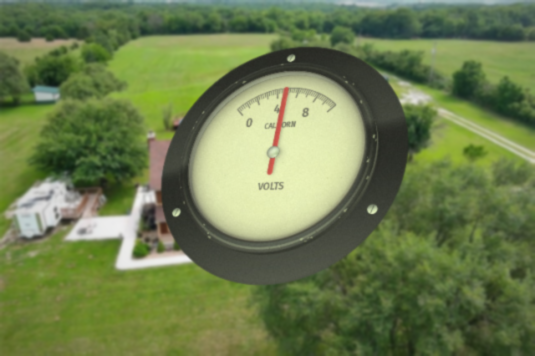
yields 5 V
